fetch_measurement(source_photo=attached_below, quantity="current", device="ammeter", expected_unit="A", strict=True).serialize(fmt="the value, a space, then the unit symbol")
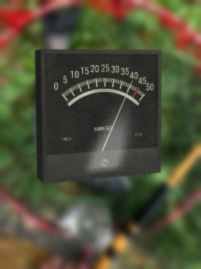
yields 40 A
